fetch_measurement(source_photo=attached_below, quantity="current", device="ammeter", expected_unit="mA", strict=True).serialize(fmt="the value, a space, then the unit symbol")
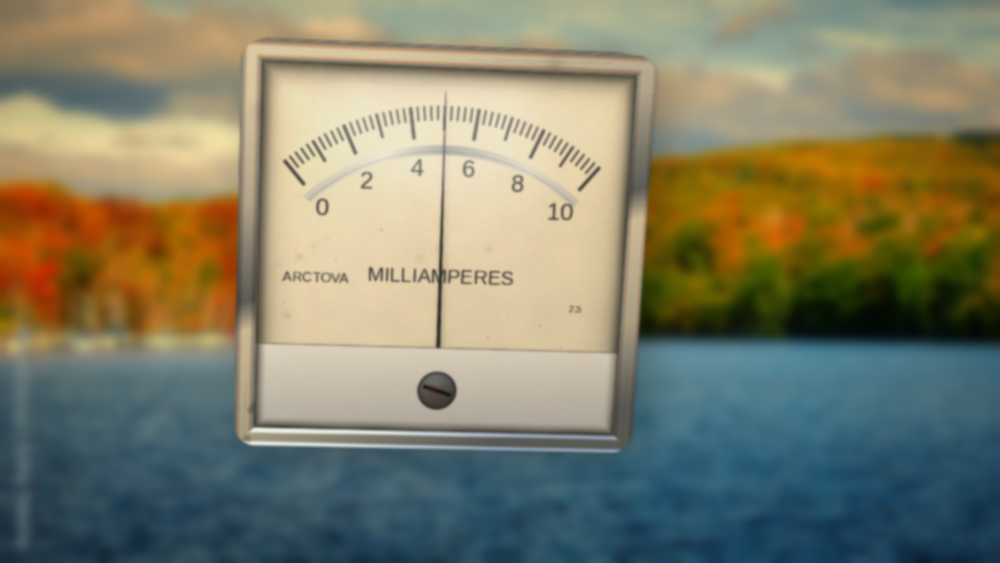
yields 5 mA
